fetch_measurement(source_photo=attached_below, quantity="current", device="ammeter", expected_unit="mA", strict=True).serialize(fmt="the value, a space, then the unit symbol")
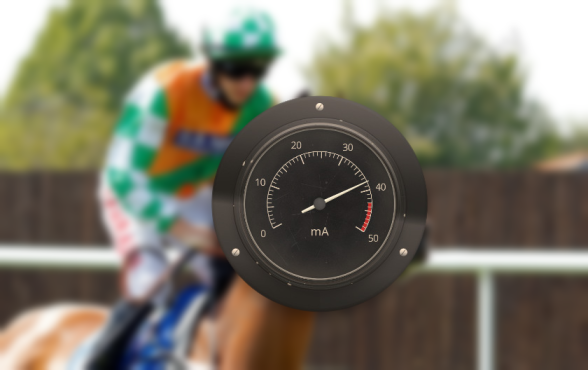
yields 38 mA
